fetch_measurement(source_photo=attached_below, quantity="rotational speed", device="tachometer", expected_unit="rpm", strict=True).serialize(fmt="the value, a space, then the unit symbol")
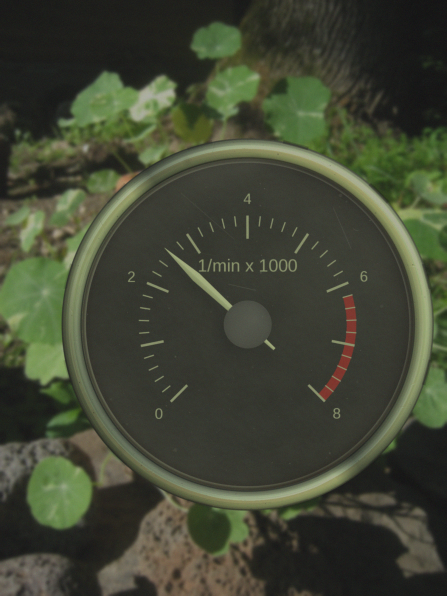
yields 2600 rpm
